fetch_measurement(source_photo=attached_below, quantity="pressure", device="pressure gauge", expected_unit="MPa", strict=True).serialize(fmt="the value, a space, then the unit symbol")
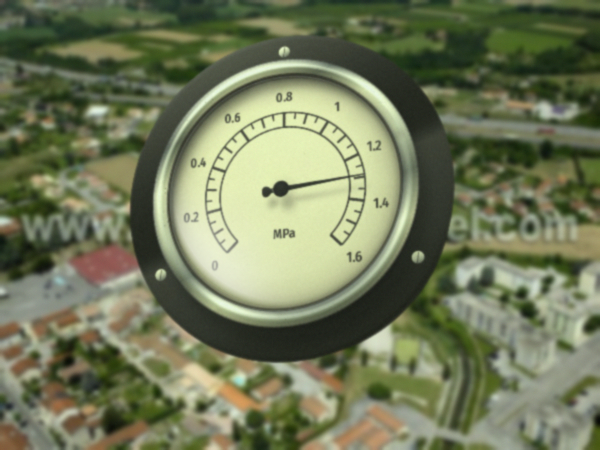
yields 1.3 MPa
